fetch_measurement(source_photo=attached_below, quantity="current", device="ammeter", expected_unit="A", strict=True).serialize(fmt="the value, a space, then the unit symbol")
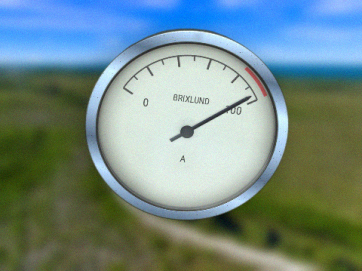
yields 95 A
